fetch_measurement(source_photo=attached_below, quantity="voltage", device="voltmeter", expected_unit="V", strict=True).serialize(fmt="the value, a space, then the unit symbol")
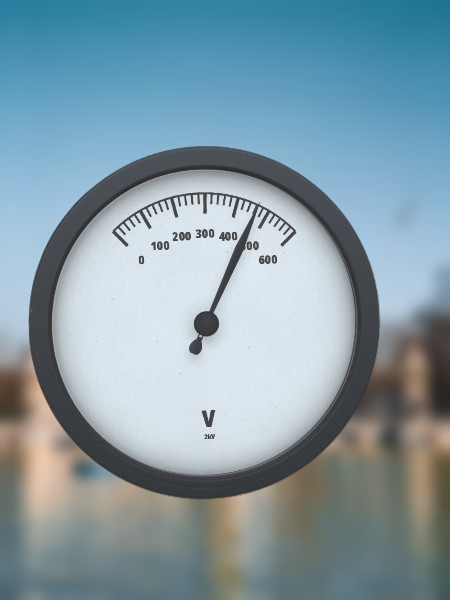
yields 460 V
